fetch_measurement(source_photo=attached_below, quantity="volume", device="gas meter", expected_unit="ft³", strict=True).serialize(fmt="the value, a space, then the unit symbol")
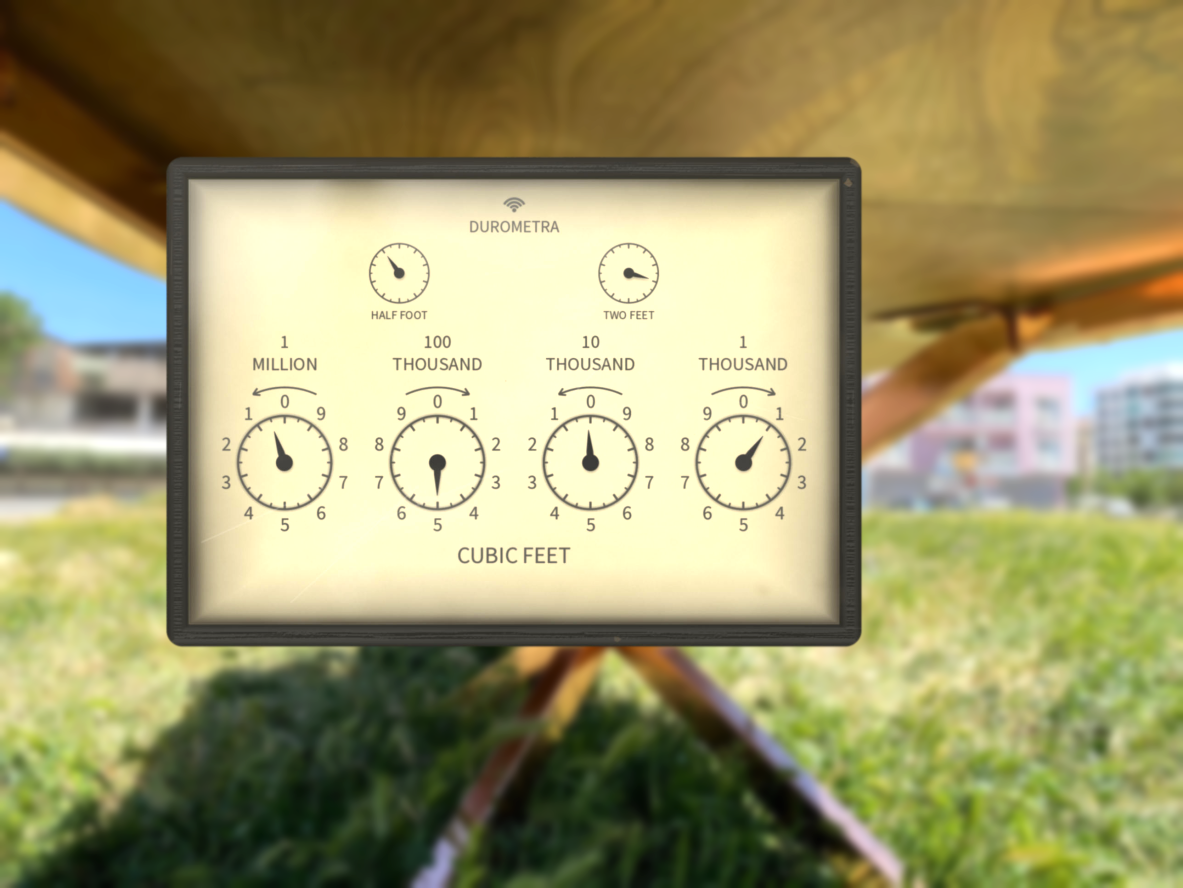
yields 50100 ft³
